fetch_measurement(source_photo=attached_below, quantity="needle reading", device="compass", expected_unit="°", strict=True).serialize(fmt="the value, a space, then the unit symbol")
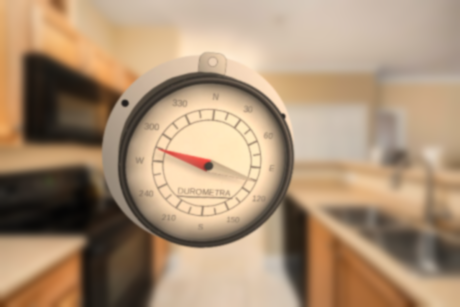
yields 285 °
